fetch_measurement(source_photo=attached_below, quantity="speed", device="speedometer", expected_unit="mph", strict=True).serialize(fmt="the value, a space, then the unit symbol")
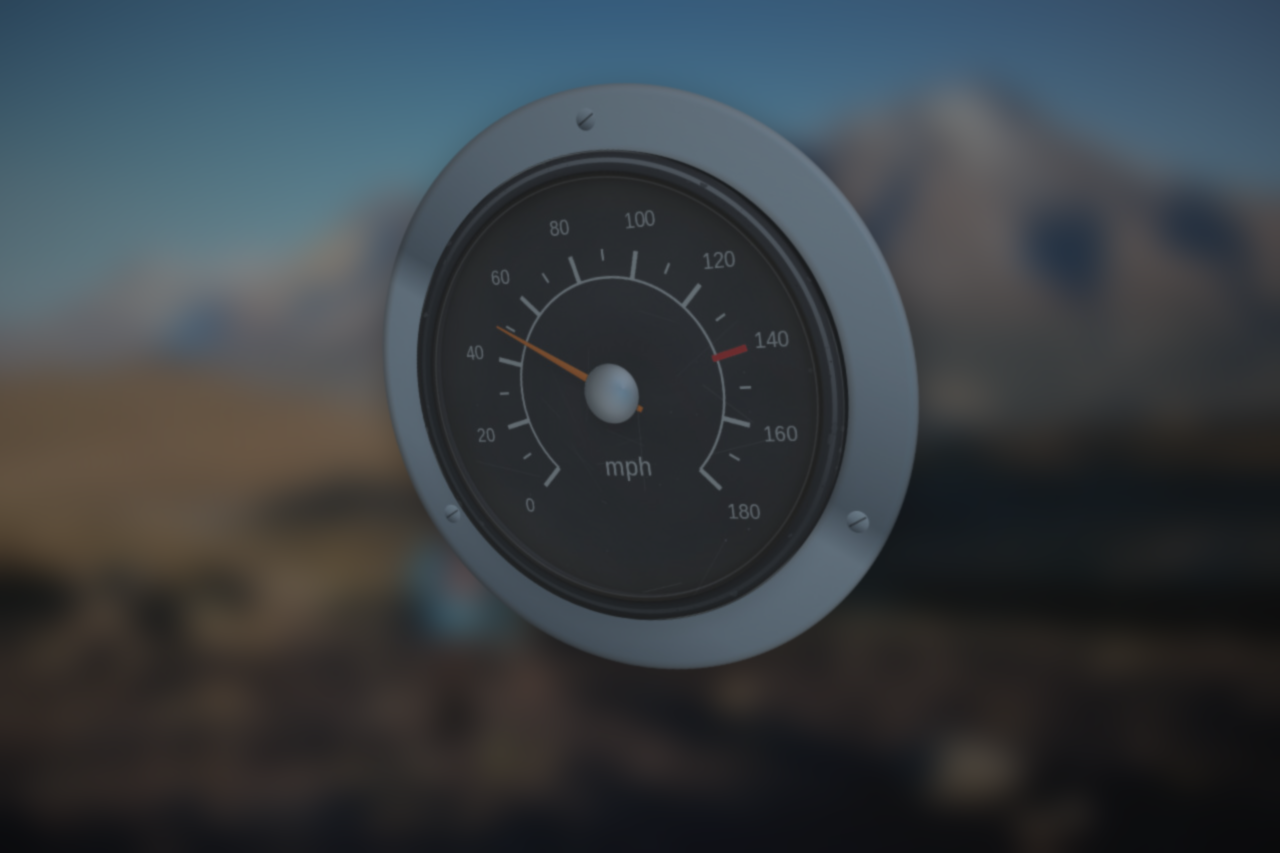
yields 50 mph
